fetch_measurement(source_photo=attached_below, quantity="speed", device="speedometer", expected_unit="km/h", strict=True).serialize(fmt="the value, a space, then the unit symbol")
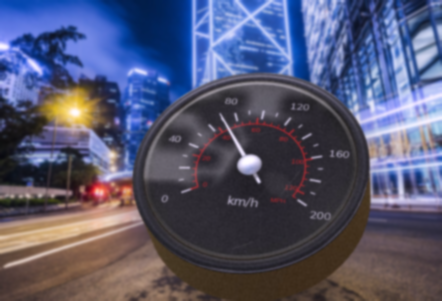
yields 70 km/h
